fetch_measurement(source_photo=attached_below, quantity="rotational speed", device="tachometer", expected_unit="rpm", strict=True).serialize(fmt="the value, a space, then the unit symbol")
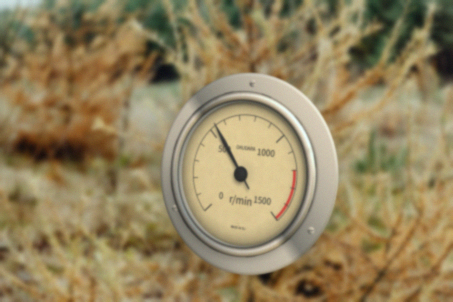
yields 550 rpm
